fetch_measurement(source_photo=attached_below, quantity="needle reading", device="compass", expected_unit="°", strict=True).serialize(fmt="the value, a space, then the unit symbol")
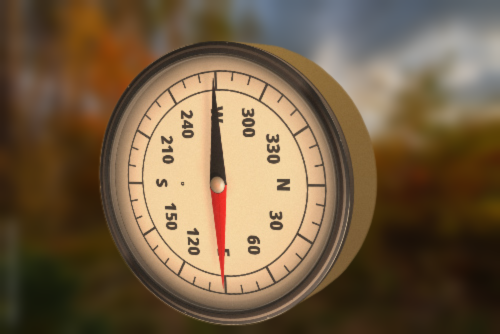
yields 90 °
